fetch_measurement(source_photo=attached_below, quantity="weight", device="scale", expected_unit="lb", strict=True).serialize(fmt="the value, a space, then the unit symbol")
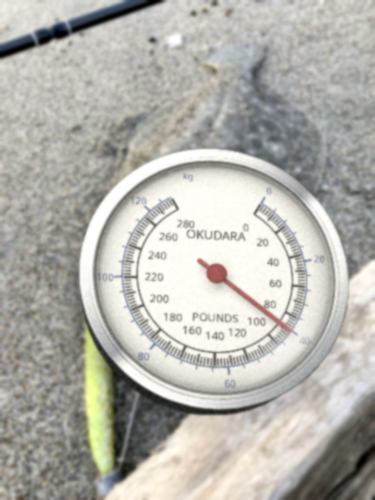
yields 90 lb
